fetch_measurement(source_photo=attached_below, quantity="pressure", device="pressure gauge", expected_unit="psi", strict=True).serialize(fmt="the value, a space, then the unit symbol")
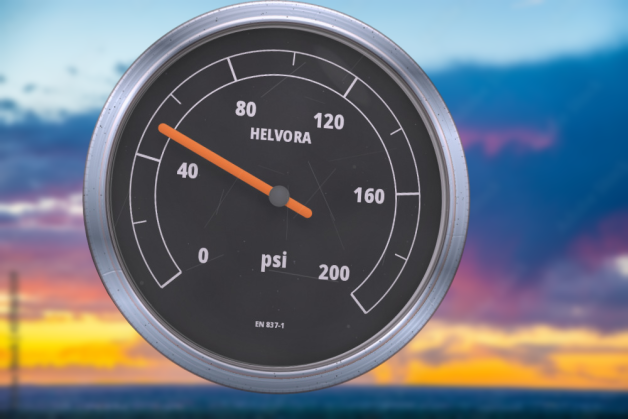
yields 50 psi
